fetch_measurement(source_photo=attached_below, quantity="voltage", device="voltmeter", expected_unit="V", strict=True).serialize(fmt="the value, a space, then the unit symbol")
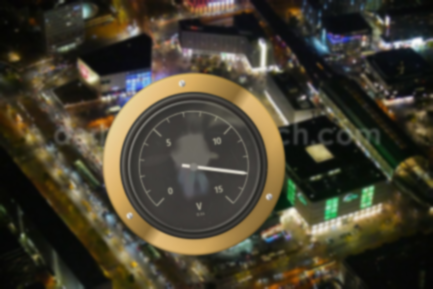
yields 13 V
